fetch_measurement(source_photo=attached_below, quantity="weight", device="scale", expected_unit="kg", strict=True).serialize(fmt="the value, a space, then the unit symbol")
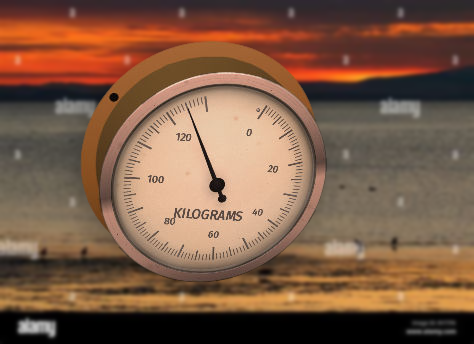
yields 125 kg
